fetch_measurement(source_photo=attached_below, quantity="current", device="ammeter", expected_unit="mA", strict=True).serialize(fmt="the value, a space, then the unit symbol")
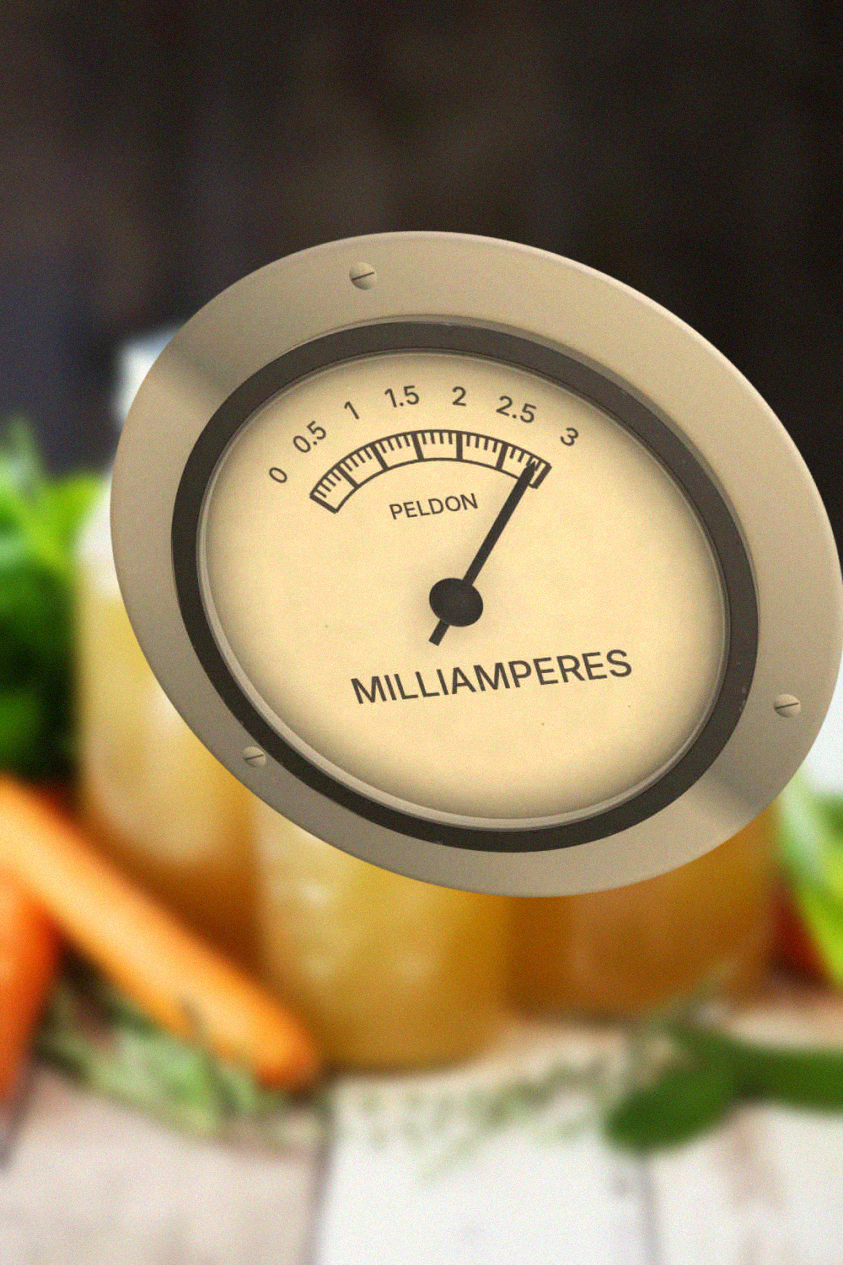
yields 2.85 mA
